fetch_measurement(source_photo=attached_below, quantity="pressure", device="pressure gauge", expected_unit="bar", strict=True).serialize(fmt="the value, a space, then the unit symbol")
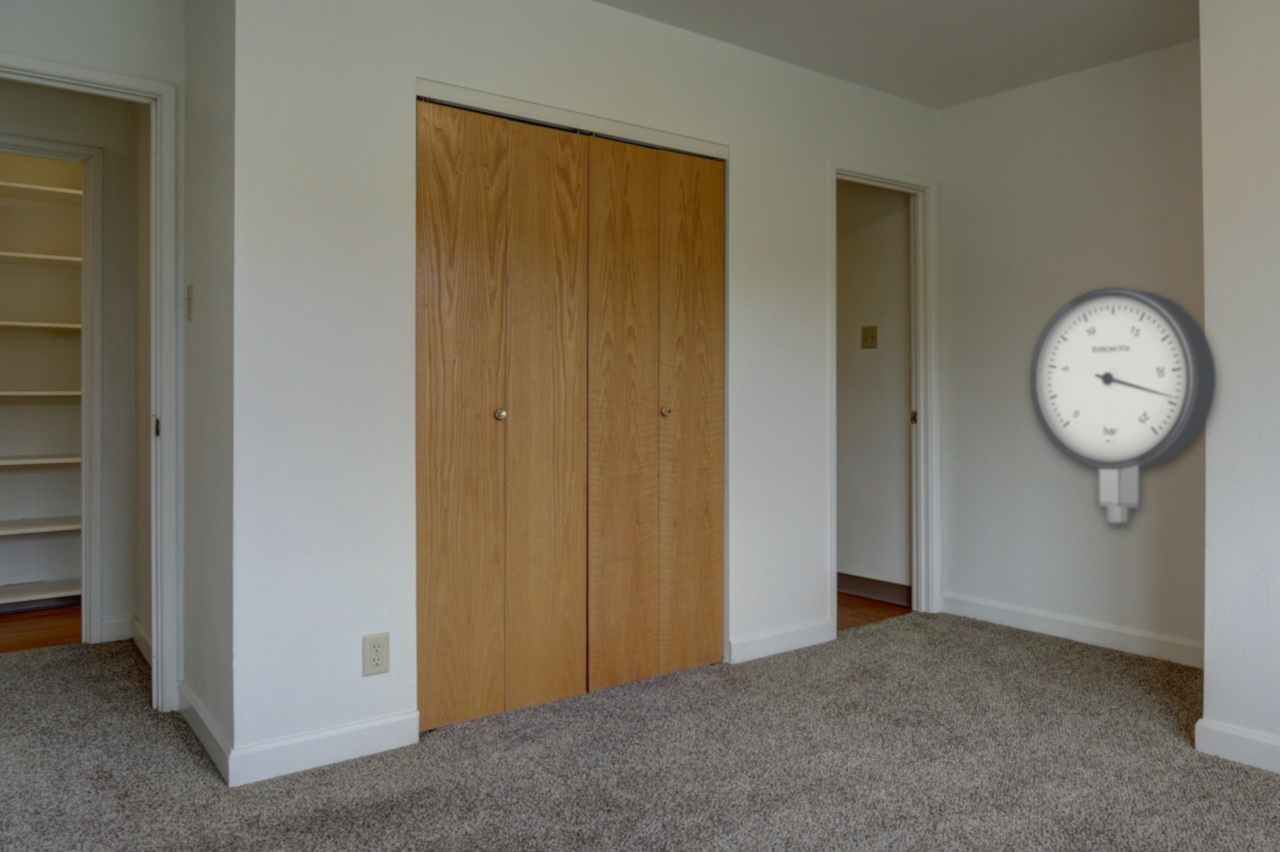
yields 22 bar
